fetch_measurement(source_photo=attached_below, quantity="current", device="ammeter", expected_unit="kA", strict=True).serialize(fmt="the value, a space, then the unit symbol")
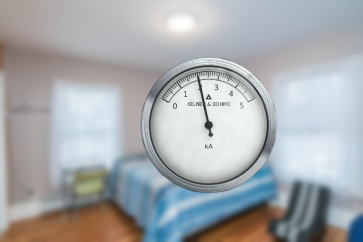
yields 2 kA
